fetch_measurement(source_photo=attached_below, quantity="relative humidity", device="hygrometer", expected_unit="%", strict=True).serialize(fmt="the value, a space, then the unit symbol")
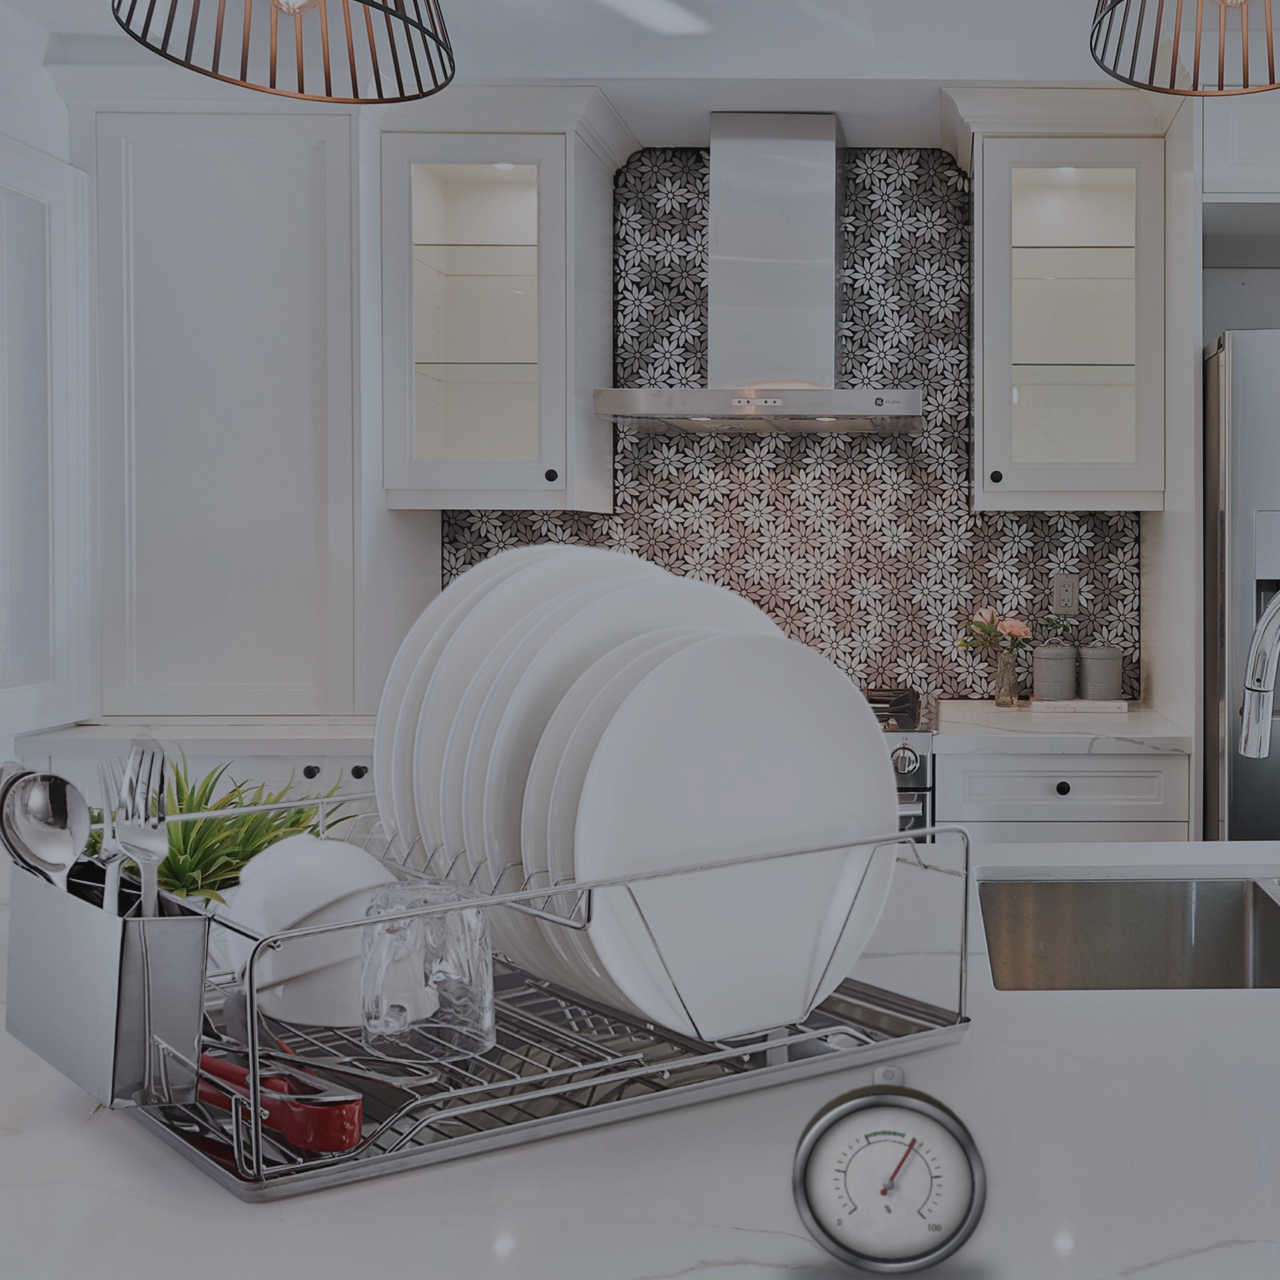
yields 60 %
